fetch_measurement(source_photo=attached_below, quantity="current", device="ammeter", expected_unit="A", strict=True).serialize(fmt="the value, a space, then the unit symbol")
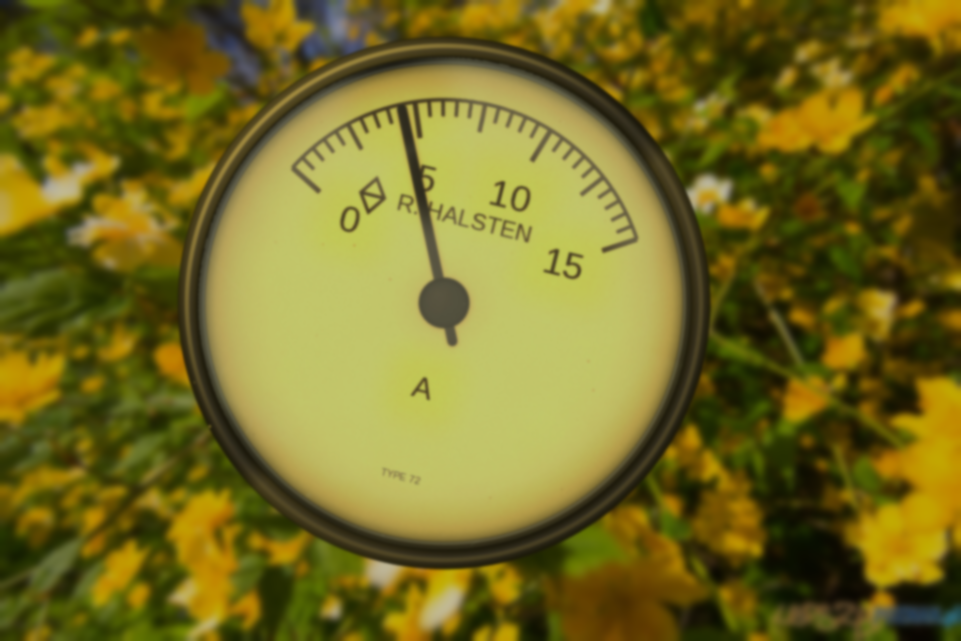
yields 4.5 A
